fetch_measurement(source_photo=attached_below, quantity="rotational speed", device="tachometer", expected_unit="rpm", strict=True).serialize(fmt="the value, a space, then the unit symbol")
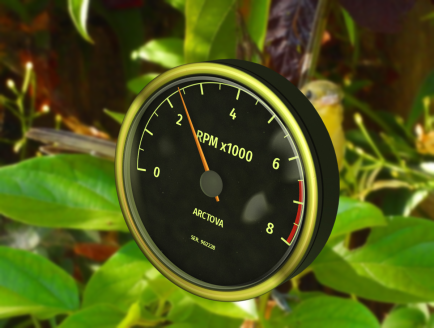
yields 2500 rpm
